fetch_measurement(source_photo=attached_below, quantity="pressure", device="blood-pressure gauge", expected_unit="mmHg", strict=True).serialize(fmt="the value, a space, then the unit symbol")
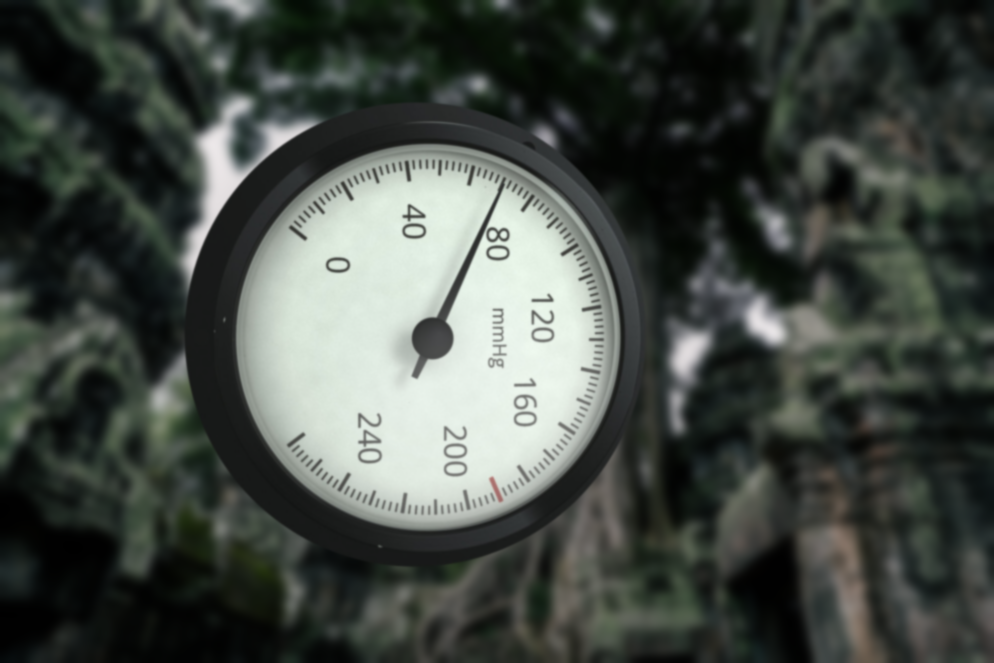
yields 70 mmHg
